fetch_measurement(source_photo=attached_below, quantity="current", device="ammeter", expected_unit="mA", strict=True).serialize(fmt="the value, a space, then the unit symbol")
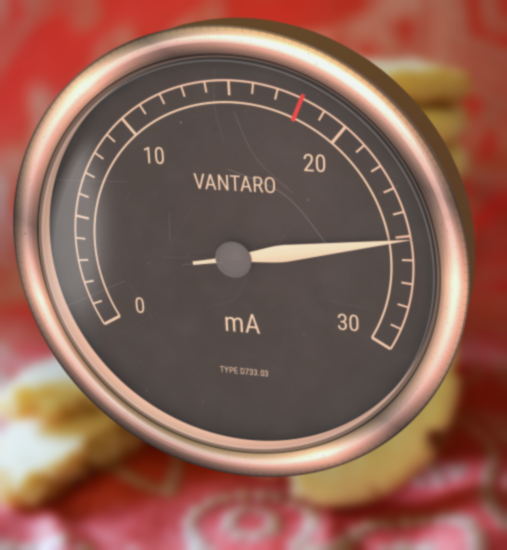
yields 25 mA
